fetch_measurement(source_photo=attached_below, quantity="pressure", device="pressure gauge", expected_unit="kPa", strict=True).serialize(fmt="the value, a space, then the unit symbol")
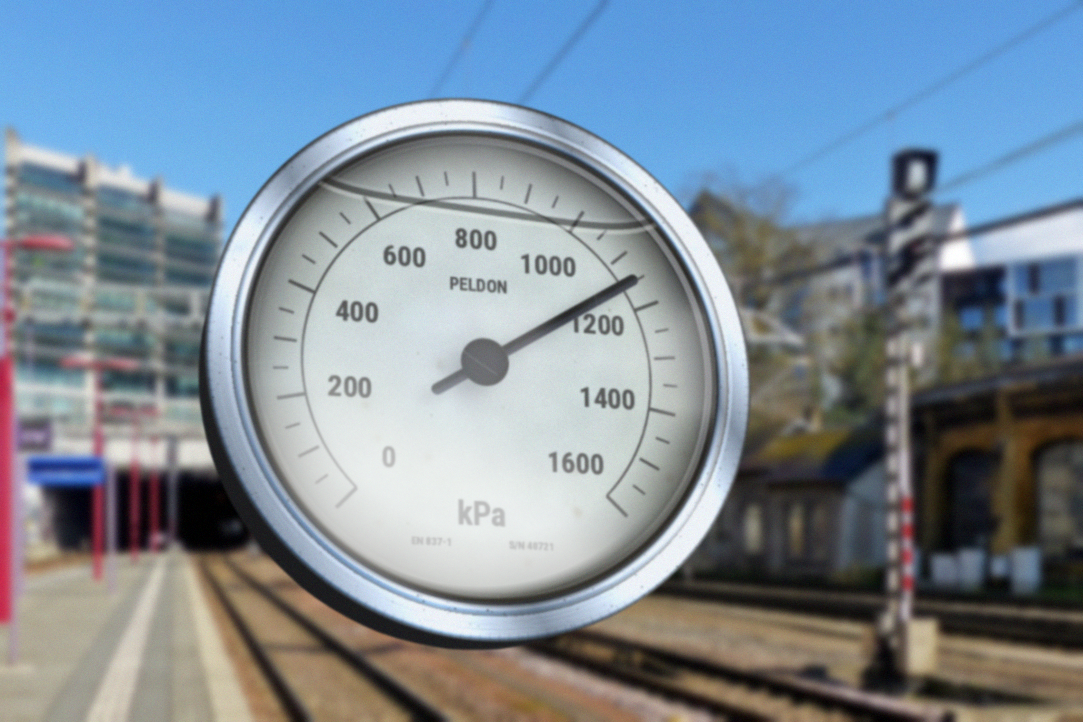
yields 1150 kPa
